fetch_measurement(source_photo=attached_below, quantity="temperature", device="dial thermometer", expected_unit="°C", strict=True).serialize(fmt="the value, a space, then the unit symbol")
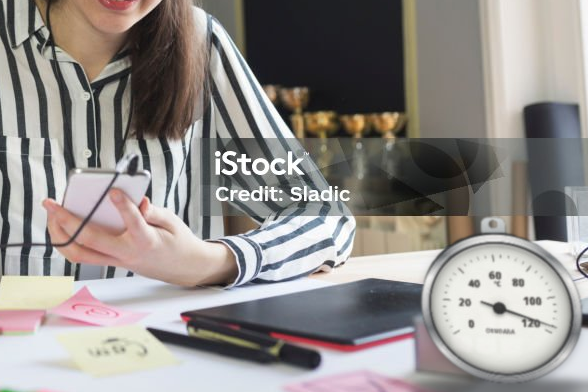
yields 116 °C
